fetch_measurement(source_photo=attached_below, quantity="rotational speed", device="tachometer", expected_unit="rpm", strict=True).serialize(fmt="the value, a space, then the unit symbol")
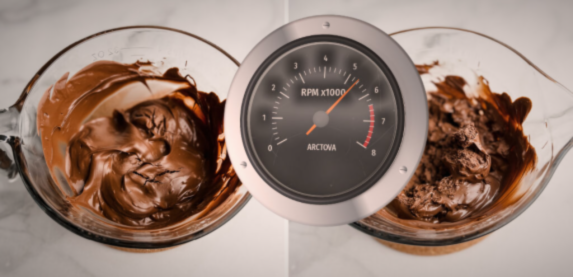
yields 5400 rpm
